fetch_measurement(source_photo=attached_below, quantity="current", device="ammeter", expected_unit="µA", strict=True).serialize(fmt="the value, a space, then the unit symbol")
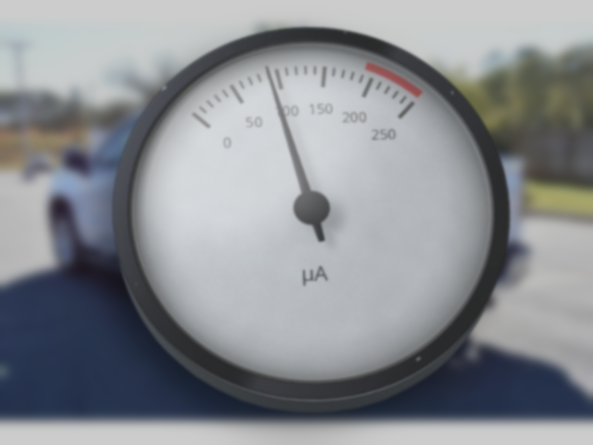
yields 90 µA
